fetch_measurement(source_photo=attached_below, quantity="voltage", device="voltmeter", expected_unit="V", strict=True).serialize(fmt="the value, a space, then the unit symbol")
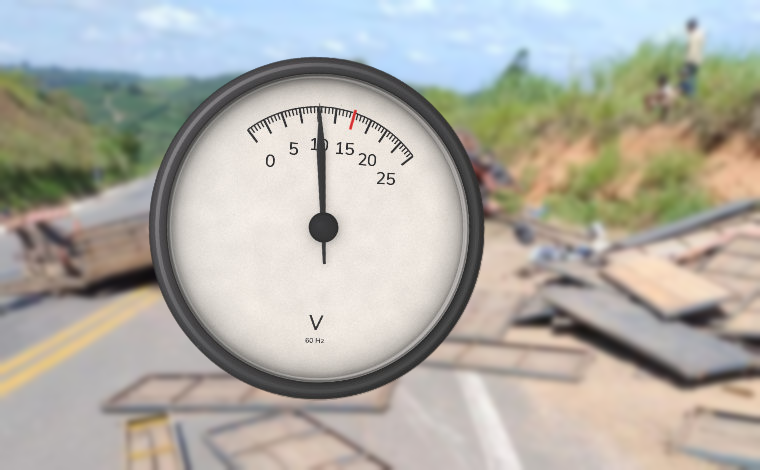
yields 10 V
